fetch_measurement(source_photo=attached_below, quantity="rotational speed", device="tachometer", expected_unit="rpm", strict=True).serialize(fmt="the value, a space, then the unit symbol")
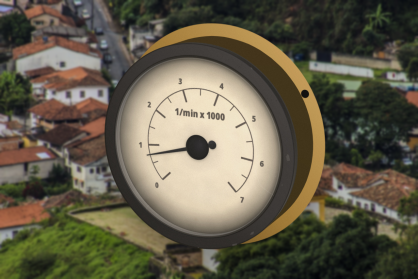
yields 750 rpm
